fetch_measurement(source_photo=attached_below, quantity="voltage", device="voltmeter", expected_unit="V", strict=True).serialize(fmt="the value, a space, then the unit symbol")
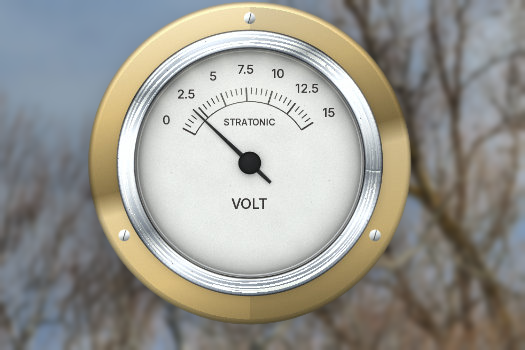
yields 2 V
